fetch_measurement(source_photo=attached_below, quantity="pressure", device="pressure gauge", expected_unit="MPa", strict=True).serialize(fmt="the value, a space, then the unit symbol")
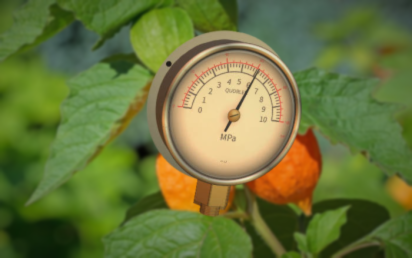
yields 6 MPa
